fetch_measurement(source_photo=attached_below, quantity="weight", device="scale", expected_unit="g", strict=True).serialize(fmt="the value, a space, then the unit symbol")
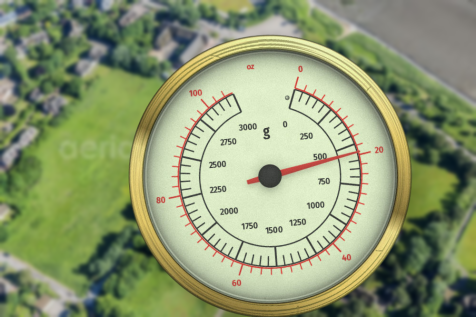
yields 550 g
